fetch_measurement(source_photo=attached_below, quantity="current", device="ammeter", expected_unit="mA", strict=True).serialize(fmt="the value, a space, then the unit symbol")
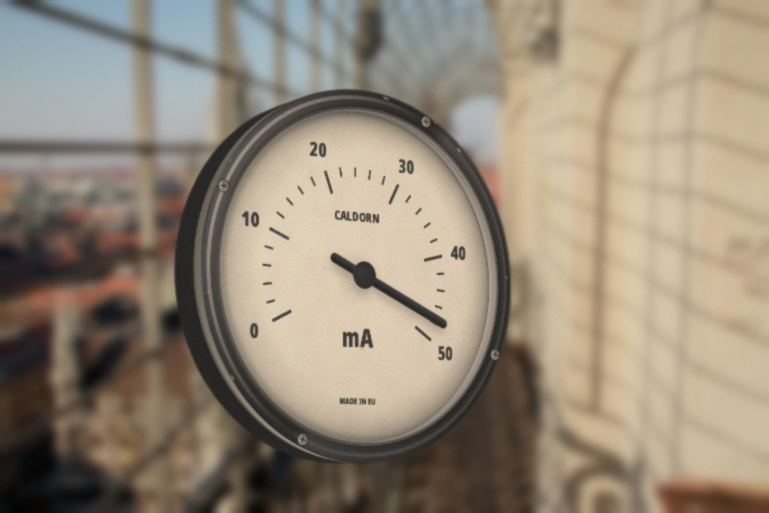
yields 48 mA
